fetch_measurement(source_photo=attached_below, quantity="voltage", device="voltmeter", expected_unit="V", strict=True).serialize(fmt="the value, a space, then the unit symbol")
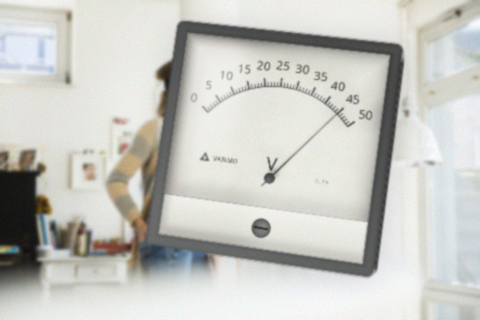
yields 45 V
